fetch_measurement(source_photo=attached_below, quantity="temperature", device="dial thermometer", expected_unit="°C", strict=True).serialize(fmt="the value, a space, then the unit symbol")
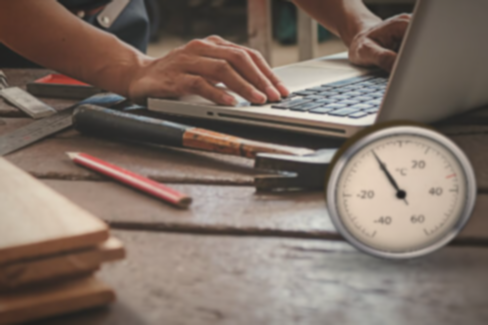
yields 0 °C
